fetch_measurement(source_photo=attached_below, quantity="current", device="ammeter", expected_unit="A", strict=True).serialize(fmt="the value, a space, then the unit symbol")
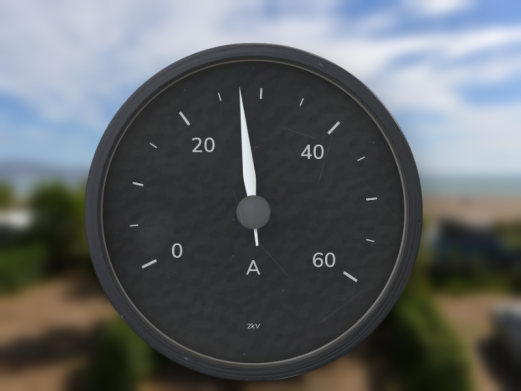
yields 27.5 A
